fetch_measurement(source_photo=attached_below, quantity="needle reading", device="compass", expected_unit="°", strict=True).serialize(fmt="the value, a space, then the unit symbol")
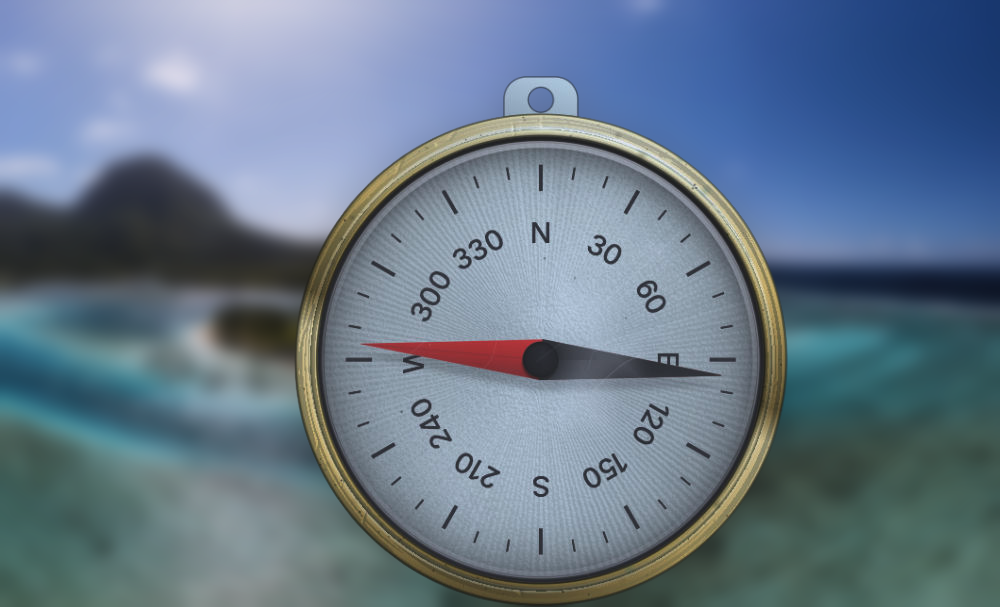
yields 275 °
